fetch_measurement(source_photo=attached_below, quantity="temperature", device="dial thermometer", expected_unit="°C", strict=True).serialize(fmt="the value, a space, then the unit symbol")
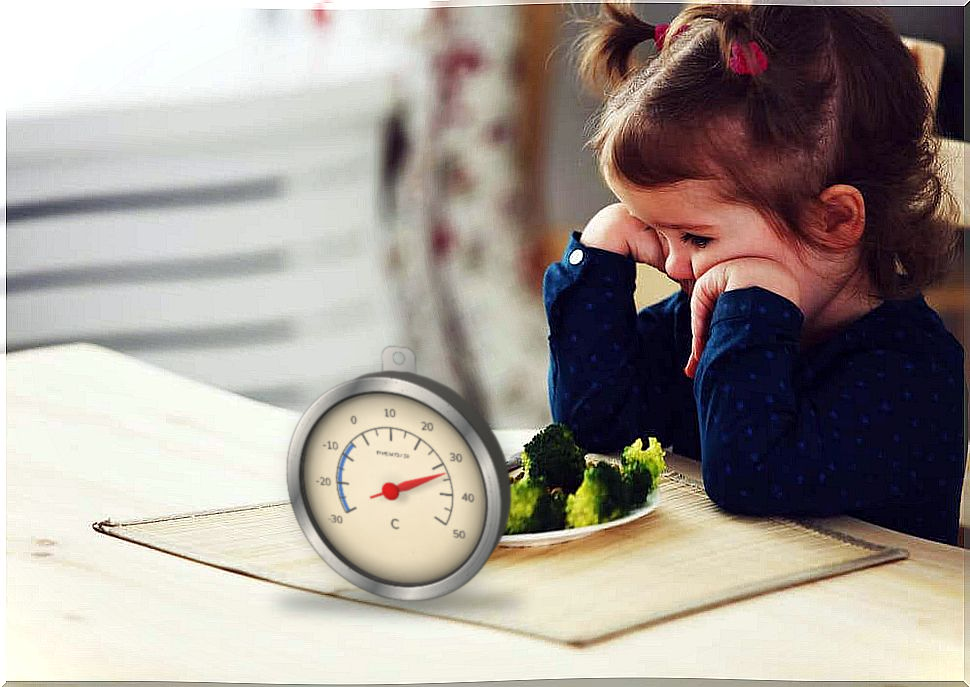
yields 32.5 °C
